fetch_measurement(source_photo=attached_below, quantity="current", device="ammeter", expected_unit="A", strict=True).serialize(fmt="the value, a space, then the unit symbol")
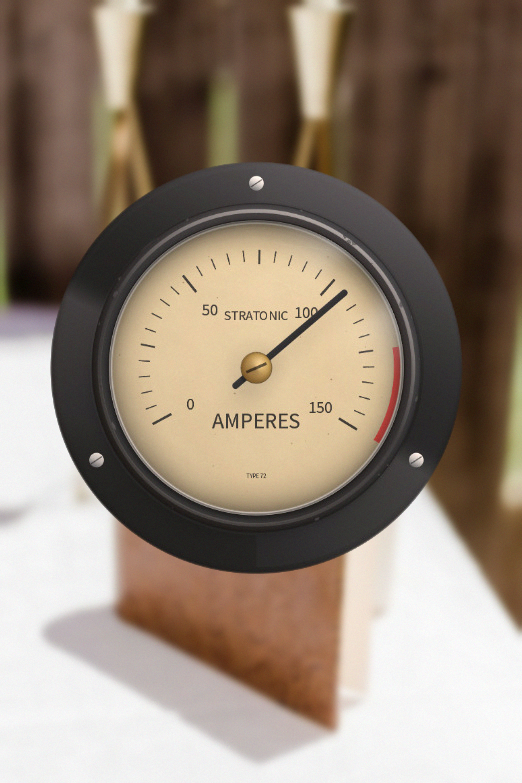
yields 105 A
